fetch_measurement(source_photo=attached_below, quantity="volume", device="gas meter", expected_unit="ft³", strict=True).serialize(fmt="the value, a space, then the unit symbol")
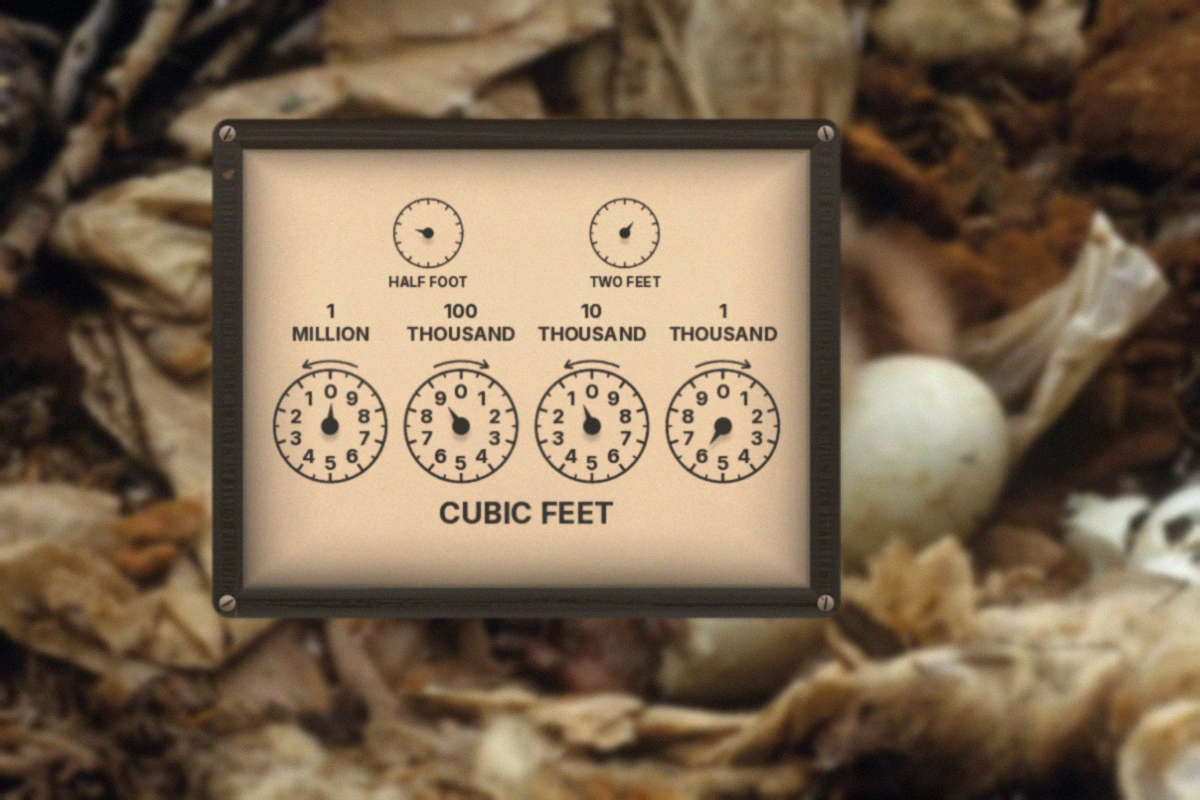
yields 990600 ft³
